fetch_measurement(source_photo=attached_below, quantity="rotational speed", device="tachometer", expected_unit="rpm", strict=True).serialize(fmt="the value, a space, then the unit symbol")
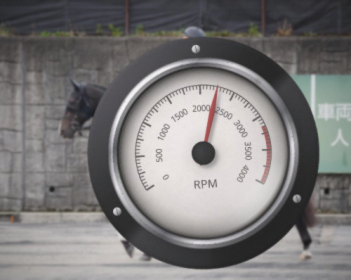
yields 2250 rpm
